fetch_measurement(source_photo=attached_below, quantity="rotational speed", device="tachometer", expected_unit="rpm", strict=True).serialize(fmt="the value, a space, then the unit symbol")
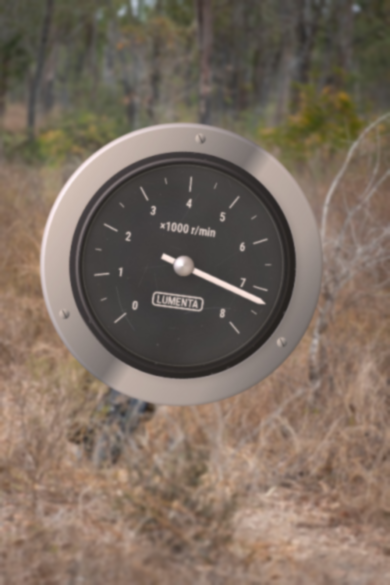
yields 7250 rpm
